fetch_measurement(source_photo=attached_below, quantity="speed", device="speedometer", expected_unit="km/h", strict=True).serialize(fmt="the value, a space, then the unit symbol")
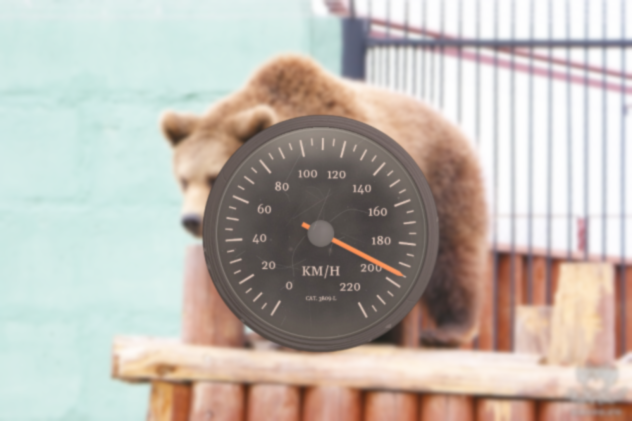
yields 195 km/h
